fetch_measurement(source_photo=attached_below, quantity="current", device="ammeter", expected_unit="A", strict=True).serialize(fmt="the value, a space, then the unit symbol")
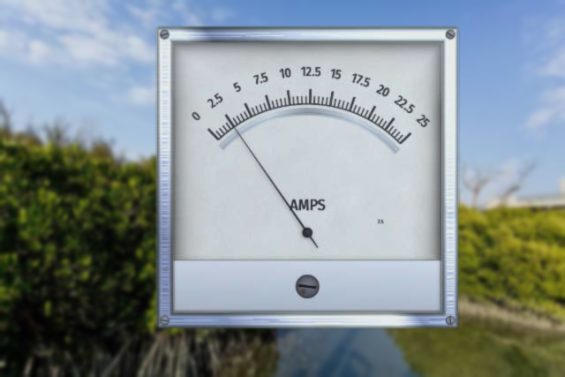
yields 2.5 A
